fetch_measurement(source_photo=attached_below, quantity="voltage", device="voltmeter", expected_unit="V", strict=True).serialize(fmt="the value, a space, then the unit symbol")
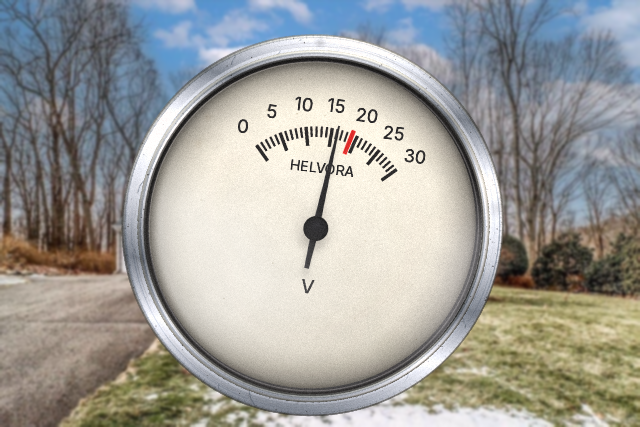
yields 16 V
